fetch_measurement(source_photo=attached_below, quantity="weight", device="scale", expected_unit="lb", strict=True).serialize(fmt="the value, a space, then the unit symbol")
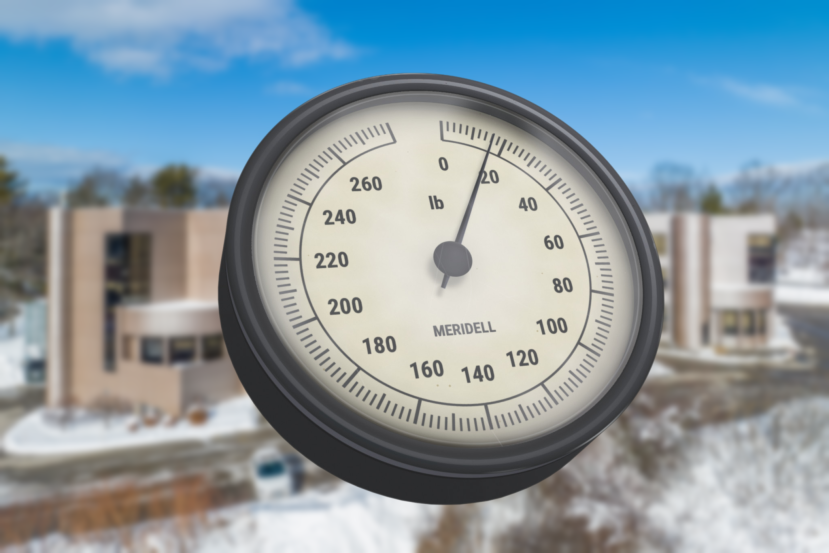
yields 16 lb
